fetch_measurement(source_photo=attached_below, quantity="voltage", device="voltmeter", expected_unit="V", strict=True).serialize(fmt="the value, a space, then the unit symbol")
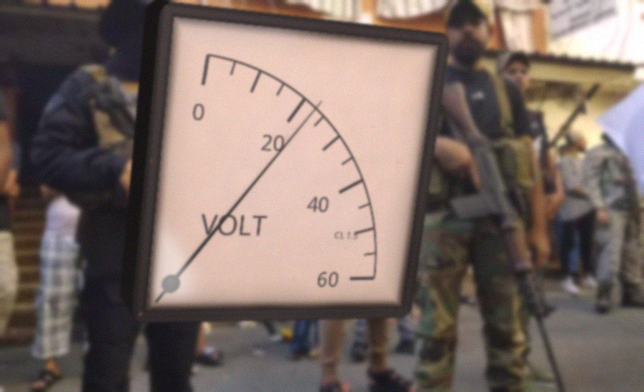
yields 22.5 V
